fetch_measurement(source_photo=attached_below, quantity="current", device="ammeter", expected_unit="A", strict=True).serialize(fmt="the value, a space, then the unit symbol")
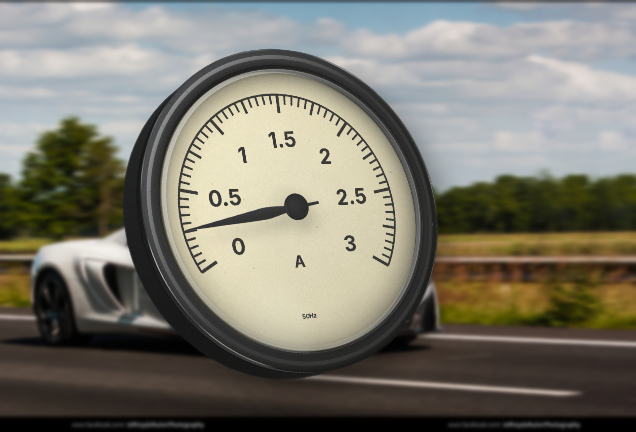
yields 0.25 A
